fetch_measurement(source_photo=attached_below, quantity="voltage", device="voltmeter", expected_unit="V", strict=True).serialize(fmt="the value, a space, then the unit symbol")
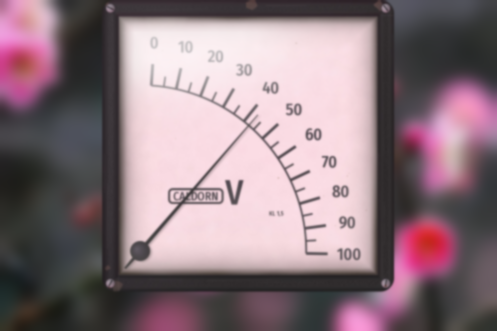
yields 42.5 V
